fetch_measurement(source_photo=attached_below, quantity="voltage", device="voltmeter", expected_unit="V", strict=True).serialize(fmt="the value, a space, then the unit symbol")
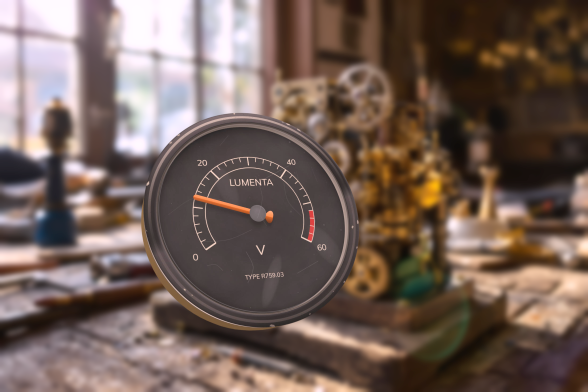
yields 12 V
